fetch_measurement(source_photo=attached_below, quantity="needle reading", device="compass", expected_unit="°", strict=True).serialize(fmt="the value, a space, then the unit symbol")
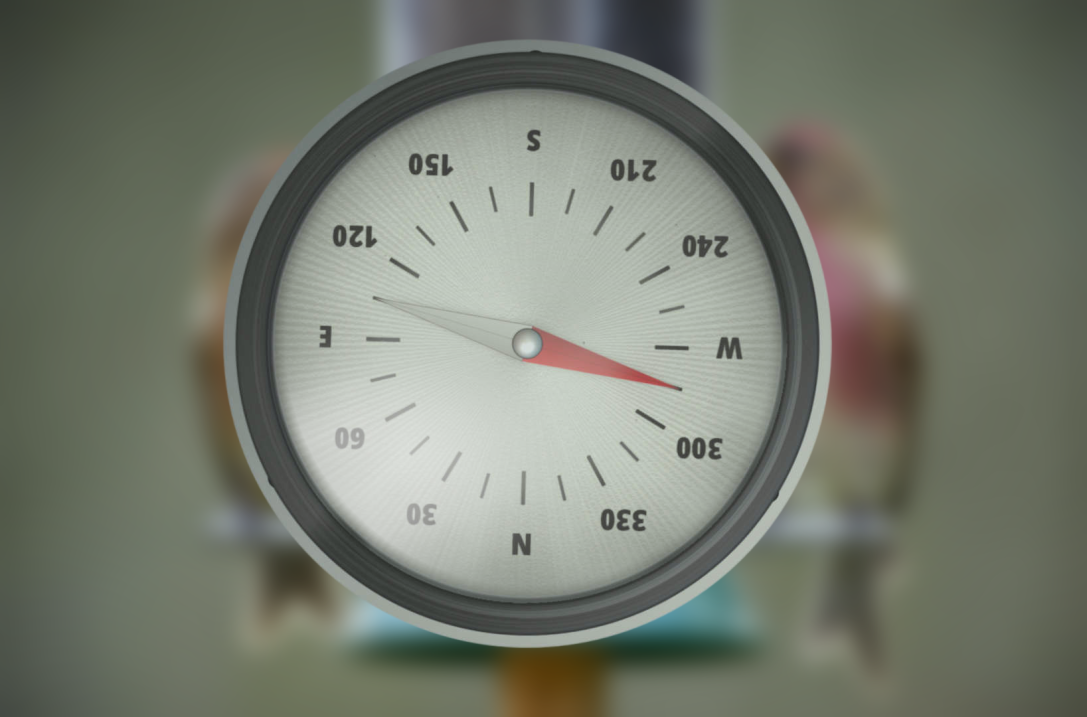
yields 285 °
